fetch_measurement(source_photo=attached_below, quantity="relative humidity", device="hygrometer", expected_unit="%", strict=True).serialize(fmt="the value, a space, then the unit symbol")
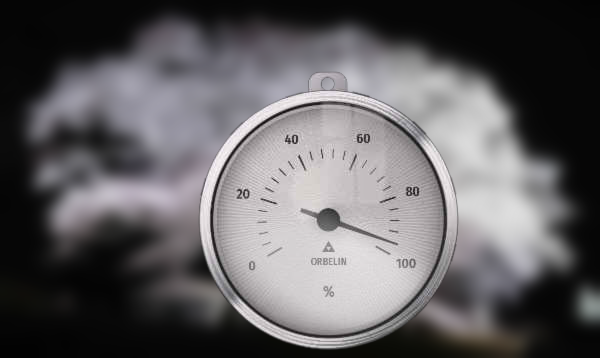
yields 96 %
